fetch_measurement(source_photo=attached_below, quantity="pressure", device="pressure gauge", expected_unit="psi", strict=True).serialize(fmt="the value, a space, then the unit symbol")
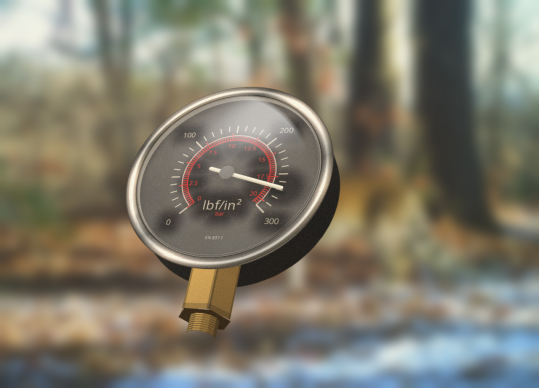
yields 270 psi
